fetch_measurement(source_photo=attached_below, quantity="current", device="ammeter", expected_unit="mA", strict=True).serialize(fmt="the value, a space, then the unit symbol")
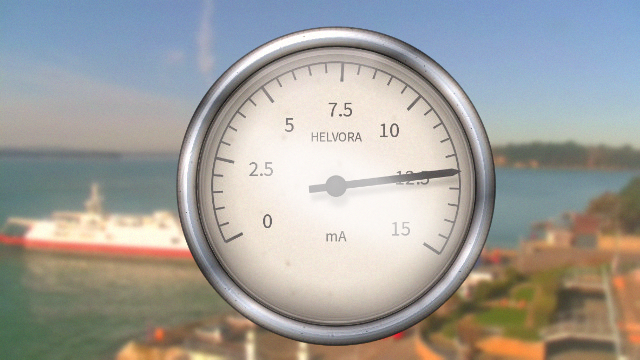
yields 12.5 mA
